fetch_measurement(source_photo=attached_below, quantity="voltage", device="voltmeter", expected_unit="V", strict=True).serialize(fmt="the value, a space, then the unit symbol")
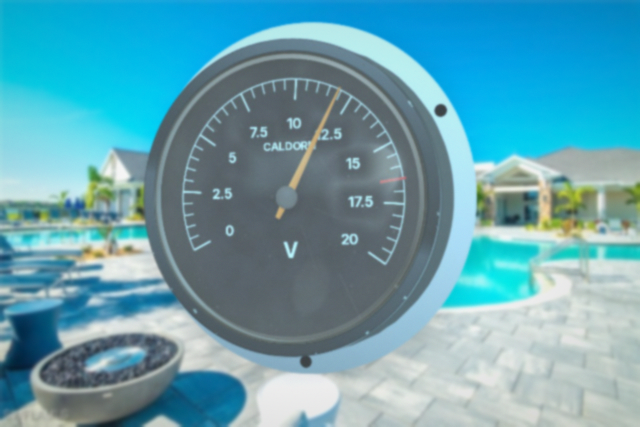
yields 12 V
